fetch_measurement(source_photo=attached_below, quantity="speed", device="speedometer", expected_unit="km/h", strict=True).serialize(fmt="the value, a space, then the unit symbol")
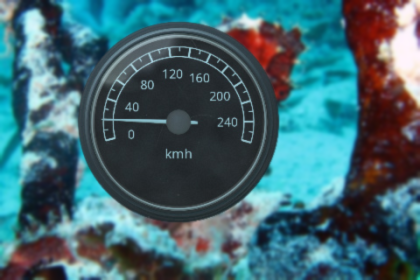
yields 20 km/h
